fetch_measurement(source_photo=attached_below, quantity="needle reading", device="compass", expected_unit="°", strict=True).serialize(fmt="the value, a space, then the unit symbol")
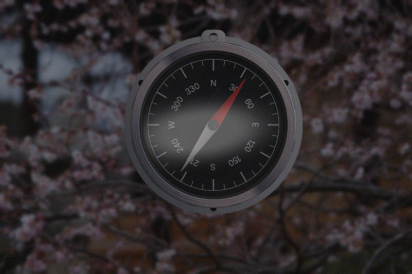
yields 35 °
